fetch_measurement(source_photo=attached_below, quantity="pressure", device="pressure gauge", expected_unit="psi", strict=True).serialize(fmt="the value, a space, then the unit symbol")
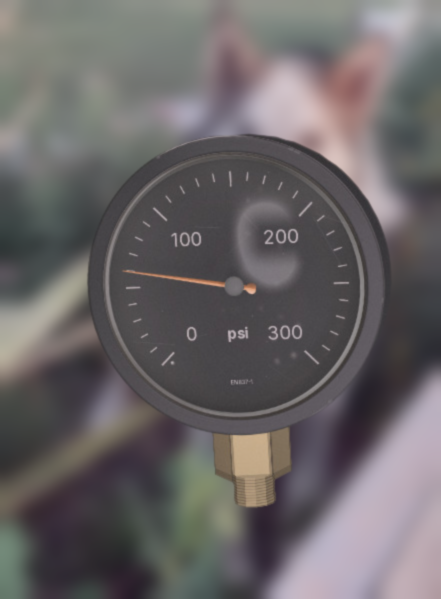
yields 60 psi
